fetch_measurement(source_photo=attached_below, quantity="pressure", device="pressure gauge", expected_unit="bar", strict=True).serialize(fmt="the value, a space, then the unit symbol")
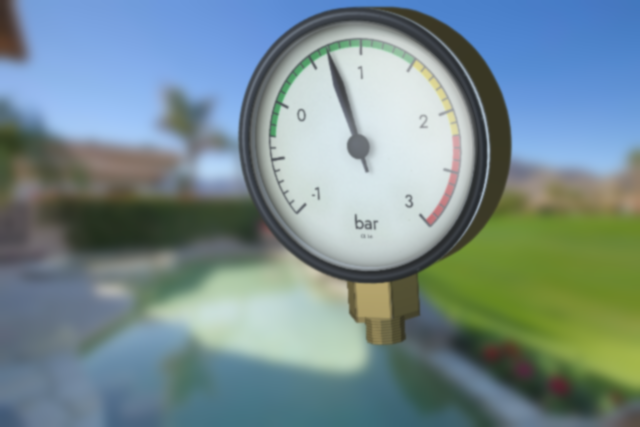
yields 0.7 bar
